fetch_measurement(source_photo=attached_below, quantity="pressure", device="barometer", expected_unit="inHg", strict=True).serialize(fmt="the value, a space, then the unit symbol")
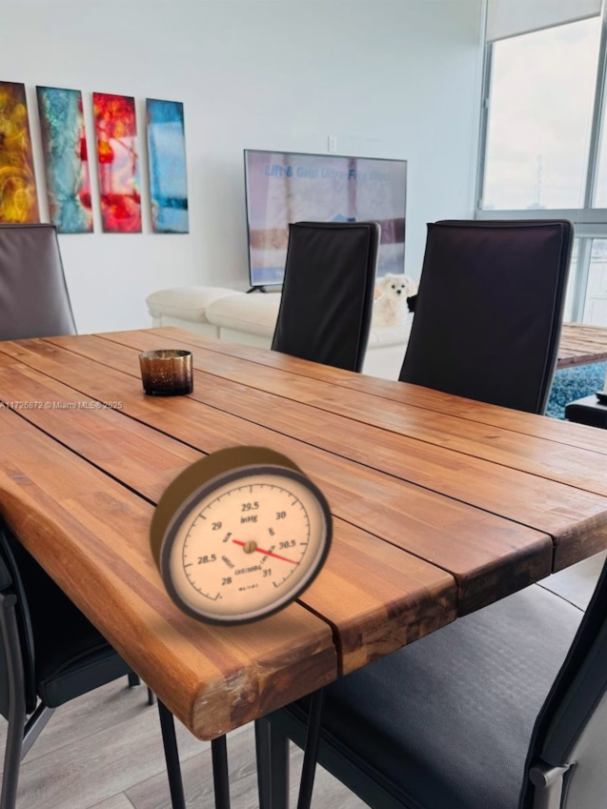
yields 30.7 inHg
